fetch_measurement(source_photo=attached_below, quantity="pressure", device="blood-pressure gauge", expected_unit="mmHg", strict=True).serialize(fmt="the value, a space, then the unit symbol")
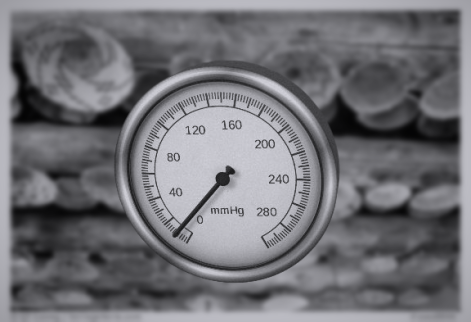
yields 10 mmHg
